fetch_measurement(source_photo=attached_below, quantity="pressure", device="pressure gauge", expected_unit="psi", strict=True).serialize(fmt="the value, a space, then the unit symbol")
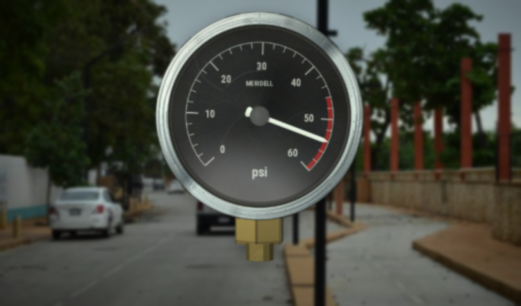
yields 54 psi
